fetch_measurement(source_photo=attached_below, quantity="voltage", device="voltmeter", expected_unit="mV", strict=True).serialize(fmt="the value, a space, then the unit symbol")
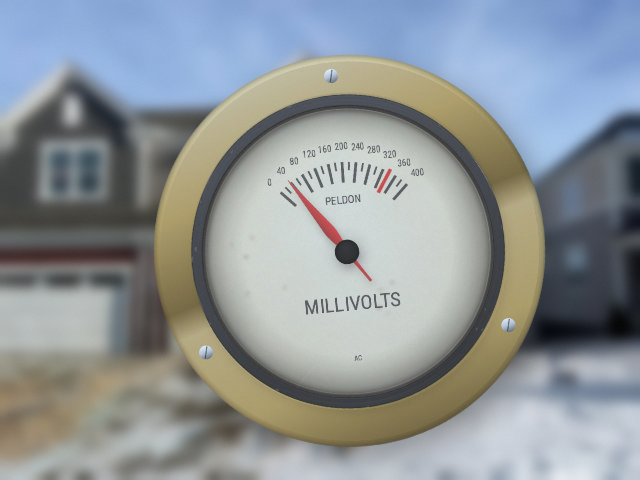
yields 40 mV
